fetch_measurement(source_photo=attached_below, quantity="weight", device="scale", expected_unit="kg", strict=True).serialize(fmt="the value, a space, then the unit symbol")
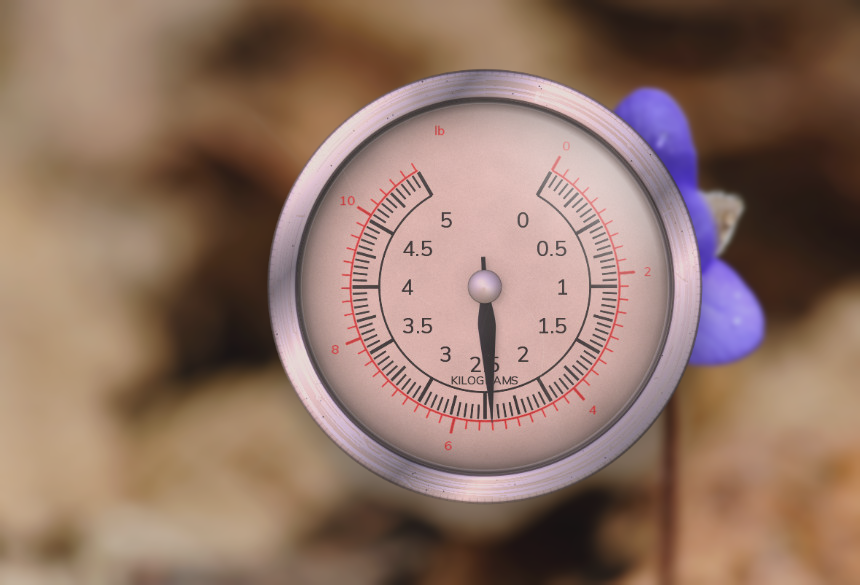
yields 2.45 kg
